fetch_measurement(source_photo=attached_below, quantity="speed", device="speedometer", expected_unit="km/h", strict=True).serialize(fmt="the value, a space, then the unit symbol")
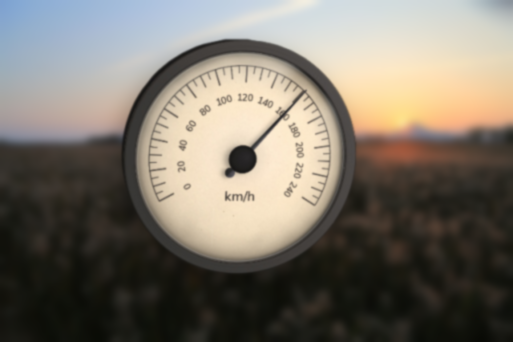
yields 160 km/h
